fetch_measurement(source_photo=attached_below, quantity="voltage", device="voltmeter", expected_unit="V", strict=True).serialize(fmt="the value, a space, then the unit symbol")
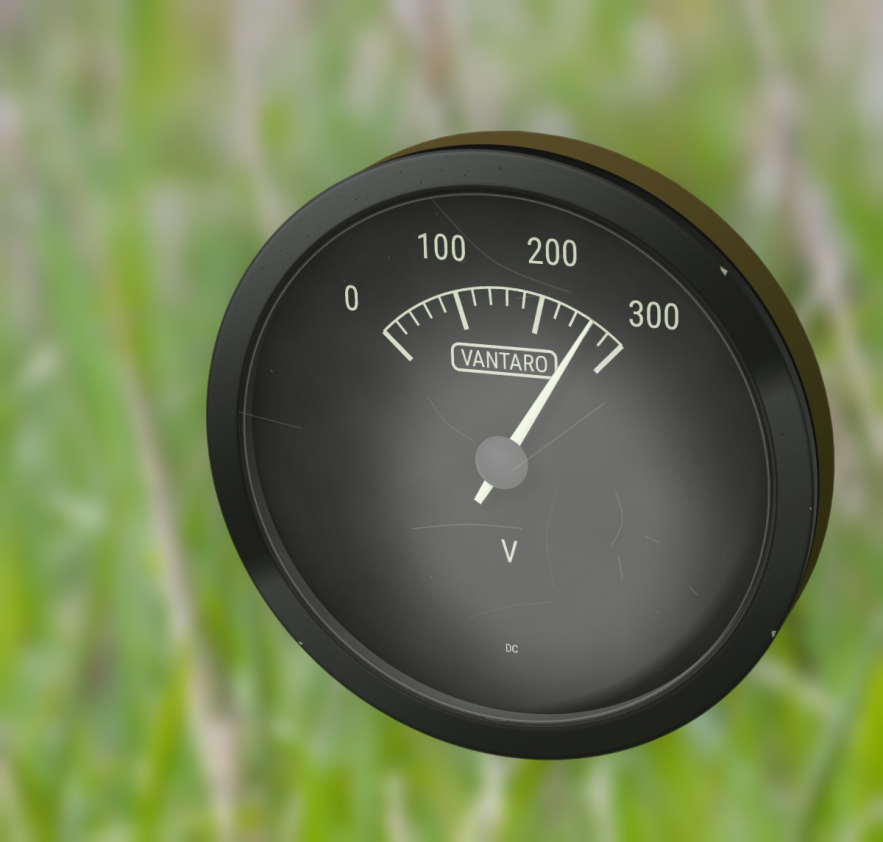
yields 260 V
